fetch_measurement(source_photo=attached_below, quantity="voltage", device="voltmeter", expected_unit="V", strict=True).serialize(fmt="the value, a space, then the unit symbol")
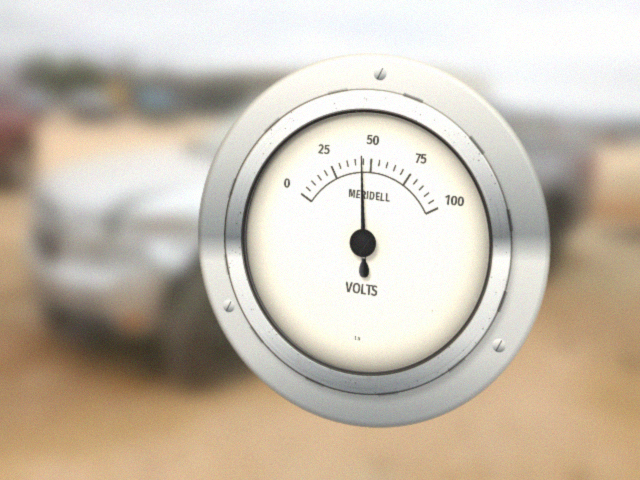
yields 45 V
